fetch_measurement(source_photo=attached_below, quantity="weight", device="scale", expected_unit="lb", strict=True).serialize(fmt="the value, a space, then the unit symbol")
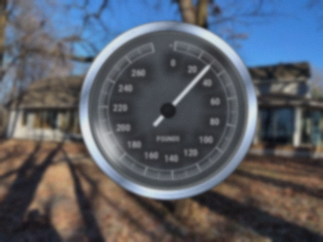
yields 30 lb
